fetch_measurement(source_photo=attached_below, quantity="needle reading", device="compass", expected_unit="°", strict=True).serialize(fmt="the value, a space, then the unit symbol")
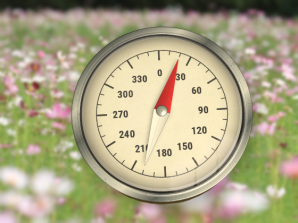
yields 20 °
